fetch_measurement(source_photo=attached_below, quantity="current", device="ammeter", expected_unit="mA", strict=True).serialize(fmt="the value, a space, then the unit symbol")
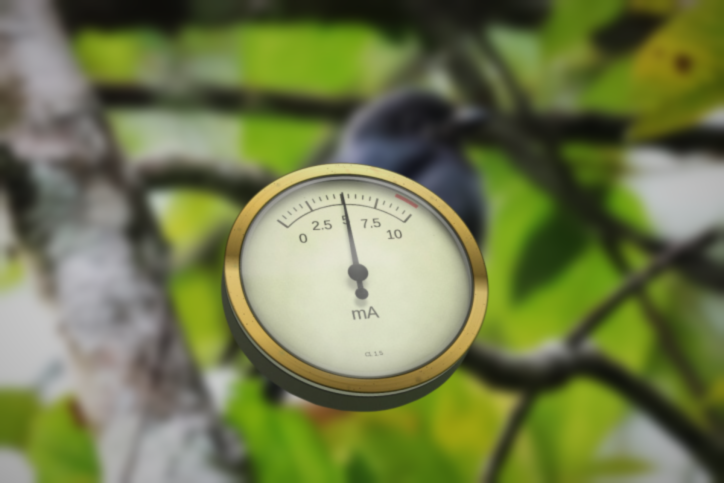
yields 5 mA
